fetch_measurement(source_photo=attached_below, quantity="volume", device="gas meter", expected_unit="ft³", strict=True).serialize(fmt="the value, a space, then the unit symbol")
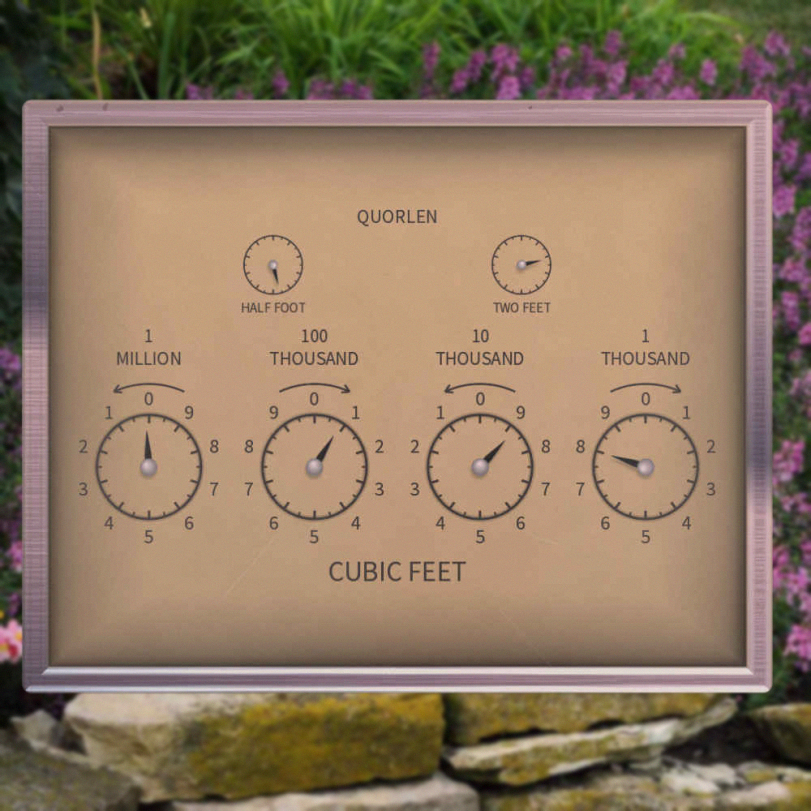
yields 8800 ft³
